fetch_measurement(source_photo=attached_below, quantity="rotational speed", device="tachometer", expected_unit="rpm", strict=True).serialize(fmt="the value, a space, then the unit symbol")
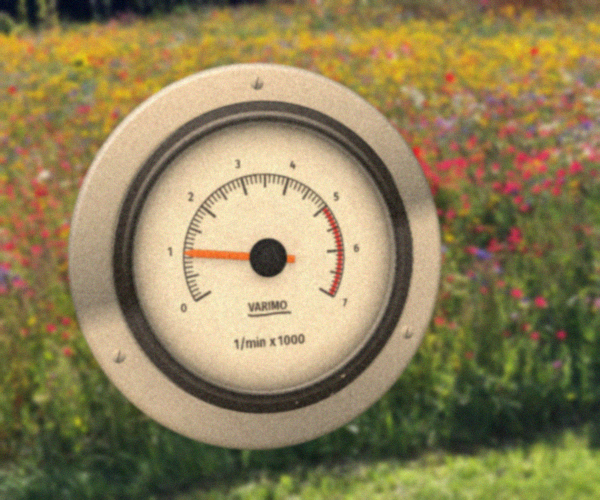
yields 1000 rpm
